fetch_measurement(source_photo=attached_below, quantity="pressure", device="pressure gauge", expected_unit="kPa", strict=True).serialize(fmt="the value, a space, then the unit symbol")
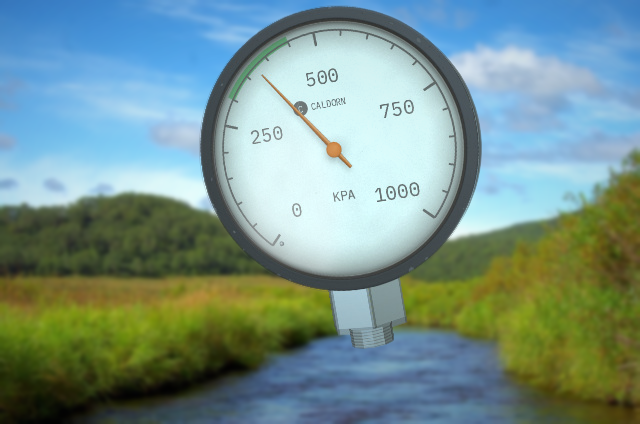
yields 375 kPa
